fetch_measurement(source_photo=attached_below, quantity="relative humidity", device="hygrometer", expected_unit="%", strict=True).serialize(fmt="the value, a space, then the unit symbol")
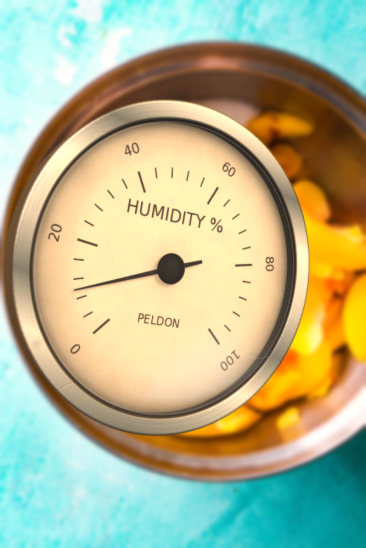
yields 10 %
